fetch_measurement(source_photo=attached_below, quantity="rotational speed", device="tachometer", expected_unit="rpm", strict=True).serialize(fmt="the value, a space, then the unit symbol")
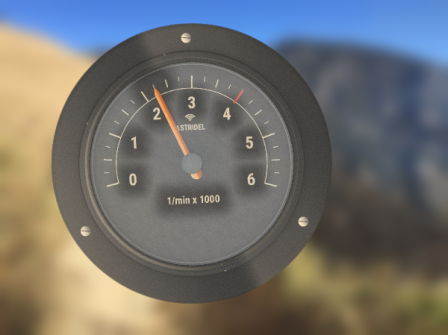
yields 2250 rpm
